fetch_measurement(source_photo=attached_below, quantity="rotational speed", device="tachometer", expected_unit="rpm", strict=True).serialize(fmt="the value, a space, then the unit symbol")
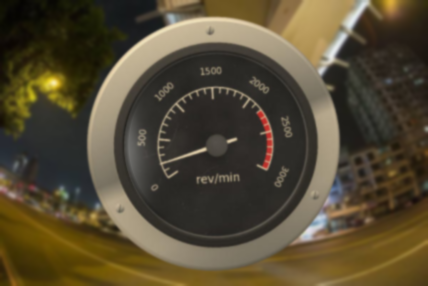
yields 200 rpm
